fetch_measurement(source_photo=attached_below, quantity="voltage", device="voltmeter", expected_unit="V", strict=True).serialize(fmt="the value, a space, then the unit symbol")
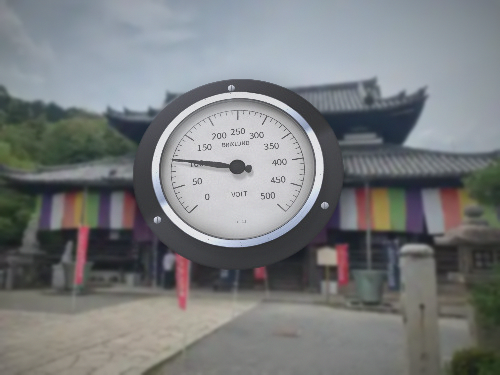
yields 100 V
